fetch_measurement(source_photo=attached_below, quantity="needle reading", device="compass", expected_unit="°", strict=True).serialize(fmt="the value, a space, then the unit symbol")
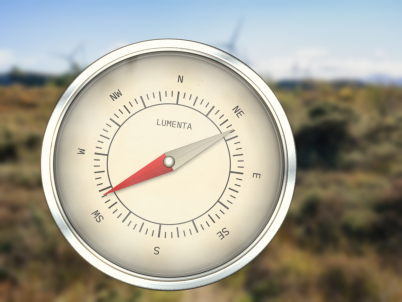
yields 235 °
